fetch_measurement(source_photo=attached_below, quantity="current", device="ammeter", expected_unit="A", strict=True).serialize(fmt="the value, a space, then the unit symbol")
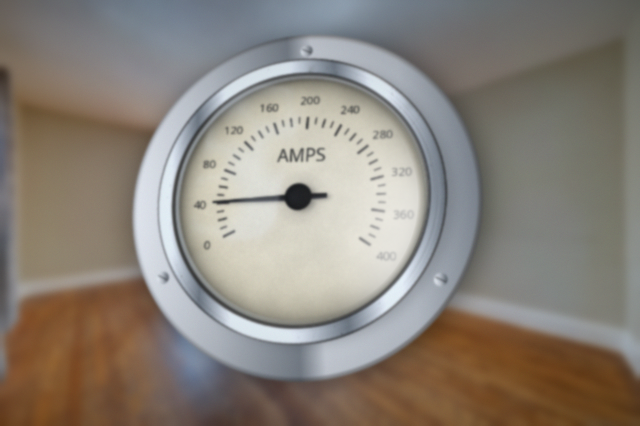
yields 40 A
